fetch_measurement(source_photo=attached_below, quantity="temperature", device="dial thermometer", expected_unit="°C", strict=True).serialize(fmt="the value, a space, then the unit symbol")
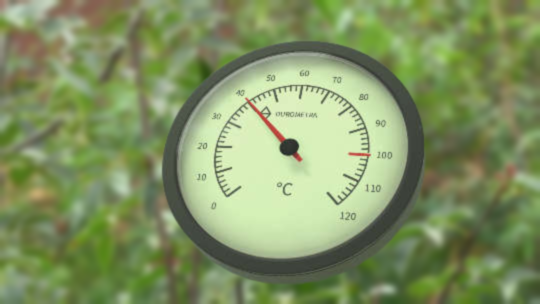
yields 40 °C
